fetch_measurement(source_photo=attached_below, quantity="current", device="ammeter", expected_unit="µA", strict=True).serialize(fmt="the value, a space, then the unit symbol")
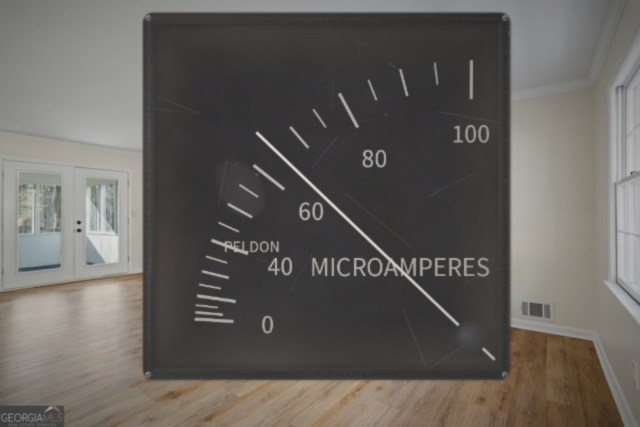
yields 65 µA
